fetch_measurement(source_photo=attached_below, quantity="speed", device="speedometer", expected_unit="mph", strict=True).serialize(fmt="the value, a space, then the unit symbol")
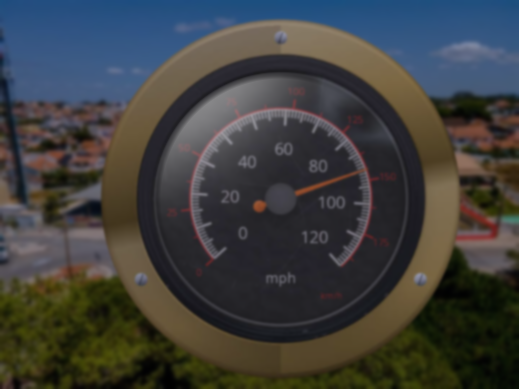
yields 90 mph
